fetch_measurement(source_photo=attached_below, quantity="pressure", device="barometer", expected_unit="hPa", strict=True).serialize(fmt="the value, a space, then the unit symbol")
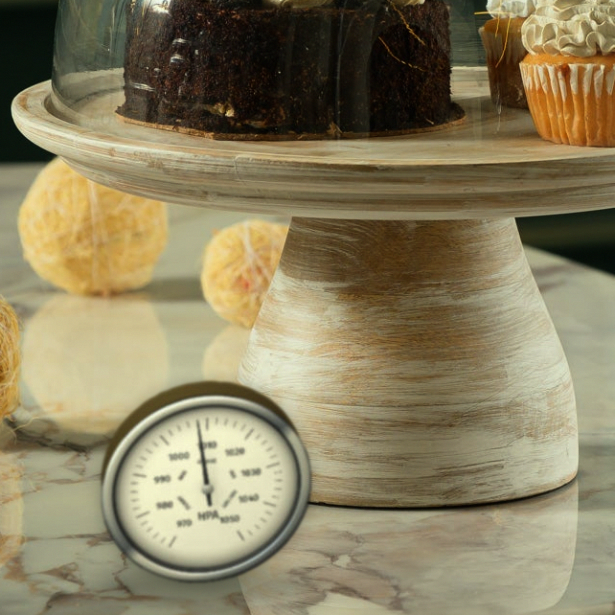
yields 1008 hPa
